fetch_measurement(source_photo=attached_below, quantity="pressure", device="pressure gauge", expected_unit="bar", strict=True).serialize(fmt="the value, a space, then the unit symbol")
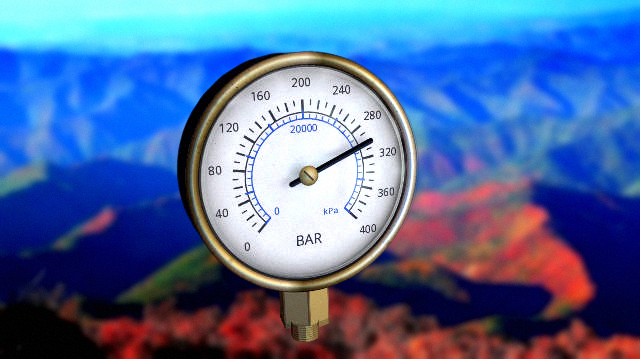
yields 300 bar
